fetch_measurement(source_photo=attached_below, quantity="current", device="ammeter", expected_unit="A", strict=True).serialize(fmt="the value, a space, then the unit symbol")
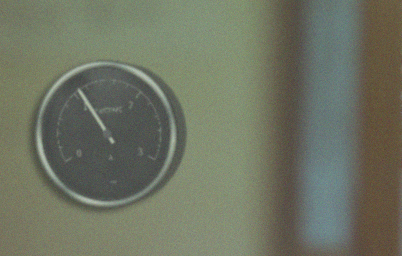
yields 1.1 A
